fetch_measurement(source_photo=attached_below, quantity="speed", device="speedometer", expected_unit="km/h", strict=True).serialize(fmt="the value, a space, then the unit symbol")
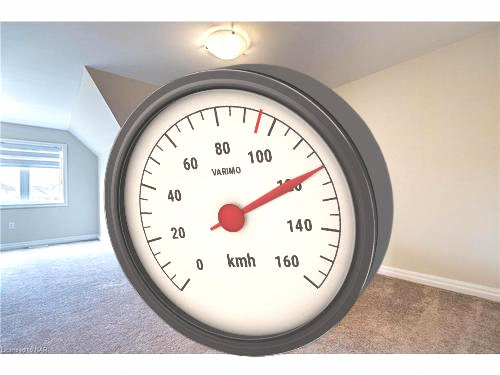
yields 120 km/h
